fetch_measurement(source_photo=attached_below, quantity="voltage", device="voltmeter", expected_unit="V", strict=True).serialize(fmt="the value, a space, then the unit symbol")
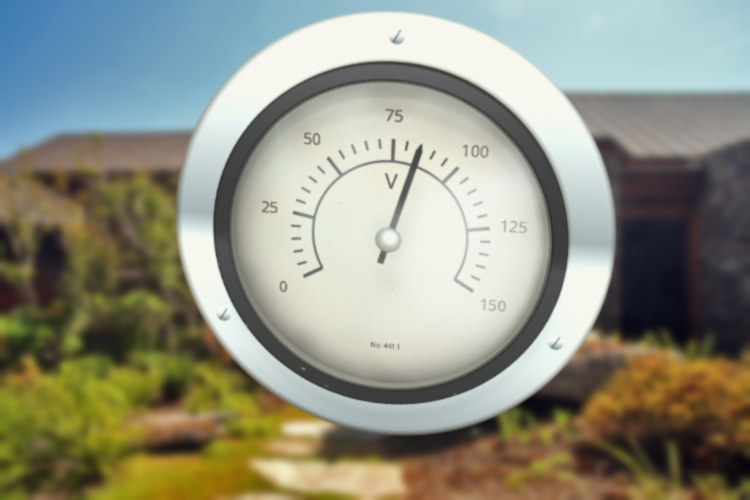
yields 85 V
